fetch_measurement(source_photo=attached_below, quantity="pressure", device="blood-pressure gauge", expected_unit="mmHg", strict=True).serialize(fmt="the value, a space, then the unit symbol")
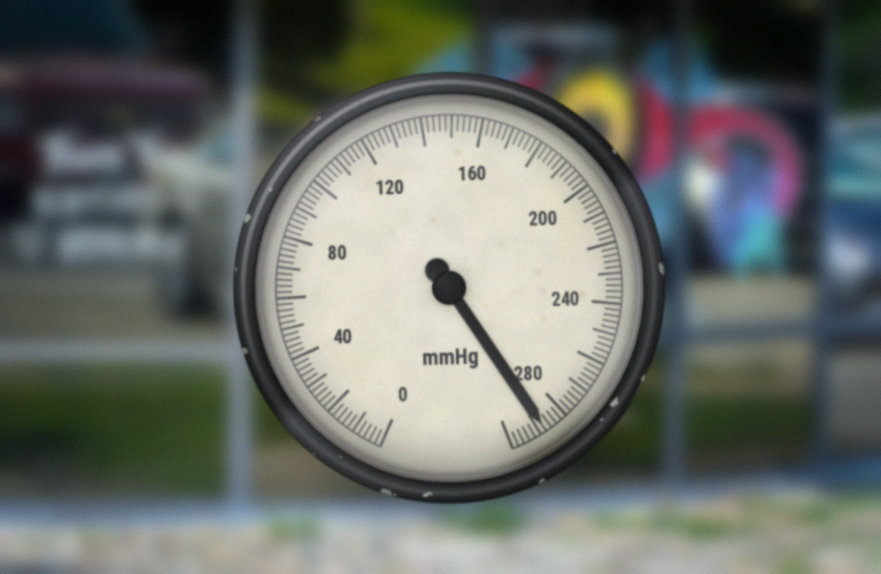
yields 288 mmHg
